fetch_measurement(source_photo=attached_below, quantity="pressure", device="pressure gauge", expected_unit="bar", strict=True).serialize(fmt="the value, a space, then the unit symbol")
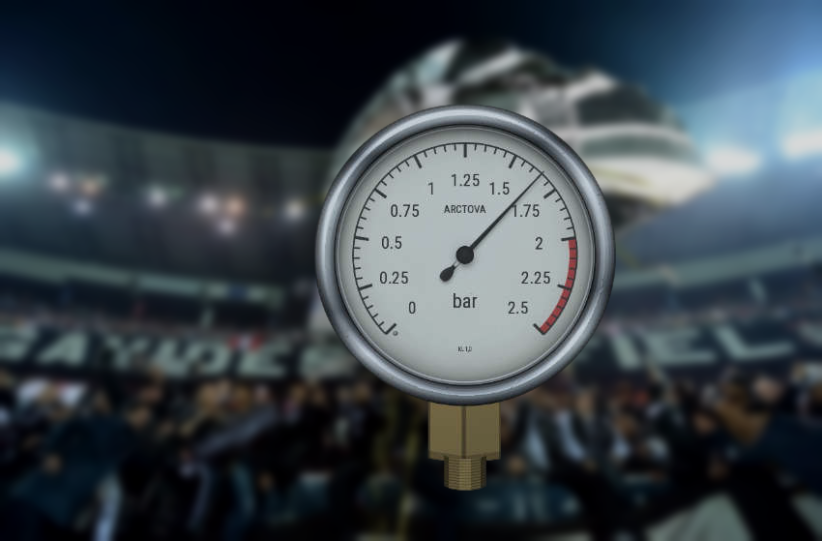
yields 1.65 bar
